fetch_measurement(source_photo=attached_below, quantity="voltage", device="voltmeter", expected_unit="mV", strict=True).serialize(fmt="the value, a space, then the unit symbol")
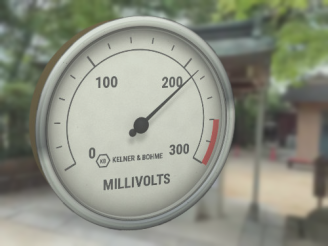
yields 210 mV
